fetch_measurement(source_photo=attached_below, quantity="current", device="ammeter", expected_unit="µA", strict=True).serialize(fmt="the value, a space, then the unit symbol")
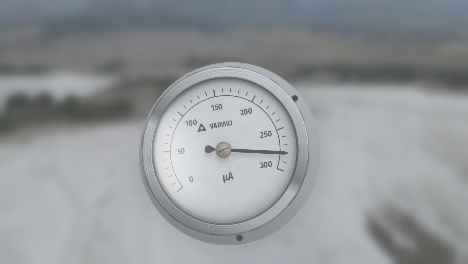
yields 280 µA
